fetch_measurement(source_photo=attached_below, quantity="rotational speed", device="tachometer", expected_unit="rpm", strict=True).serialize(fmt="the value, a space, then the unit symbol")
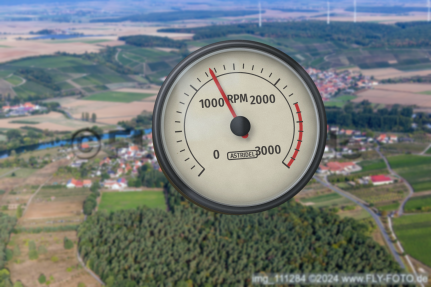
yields 1250 rpm
